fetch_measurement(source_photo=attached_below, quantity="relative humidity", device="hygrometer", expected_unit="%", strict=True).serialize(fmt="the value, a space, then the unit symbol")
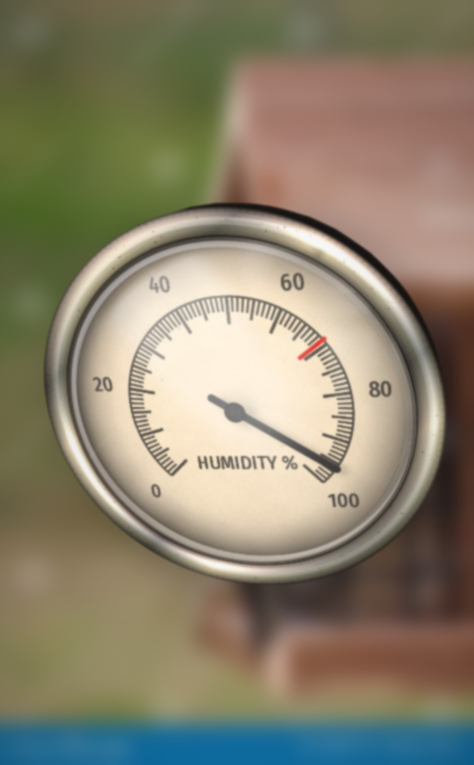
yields 95 %
